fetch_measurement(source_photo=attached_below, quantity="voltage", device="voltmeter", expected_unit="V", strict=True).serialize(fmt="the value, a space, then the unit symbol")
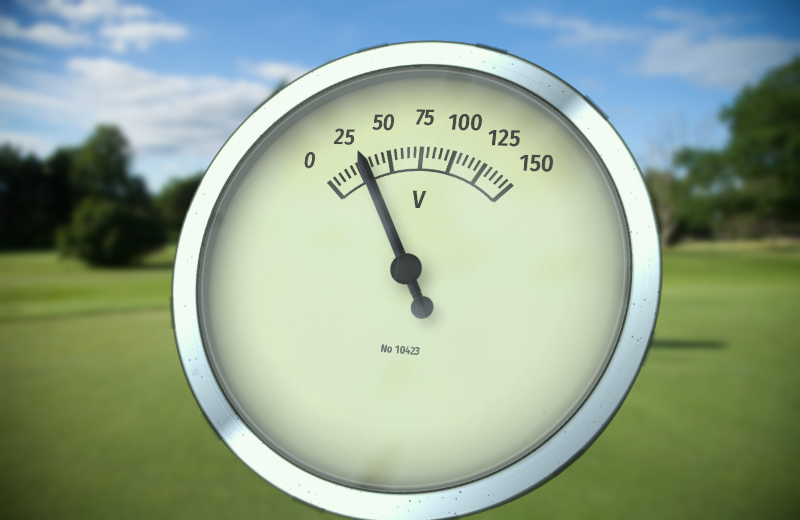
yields 30 V
